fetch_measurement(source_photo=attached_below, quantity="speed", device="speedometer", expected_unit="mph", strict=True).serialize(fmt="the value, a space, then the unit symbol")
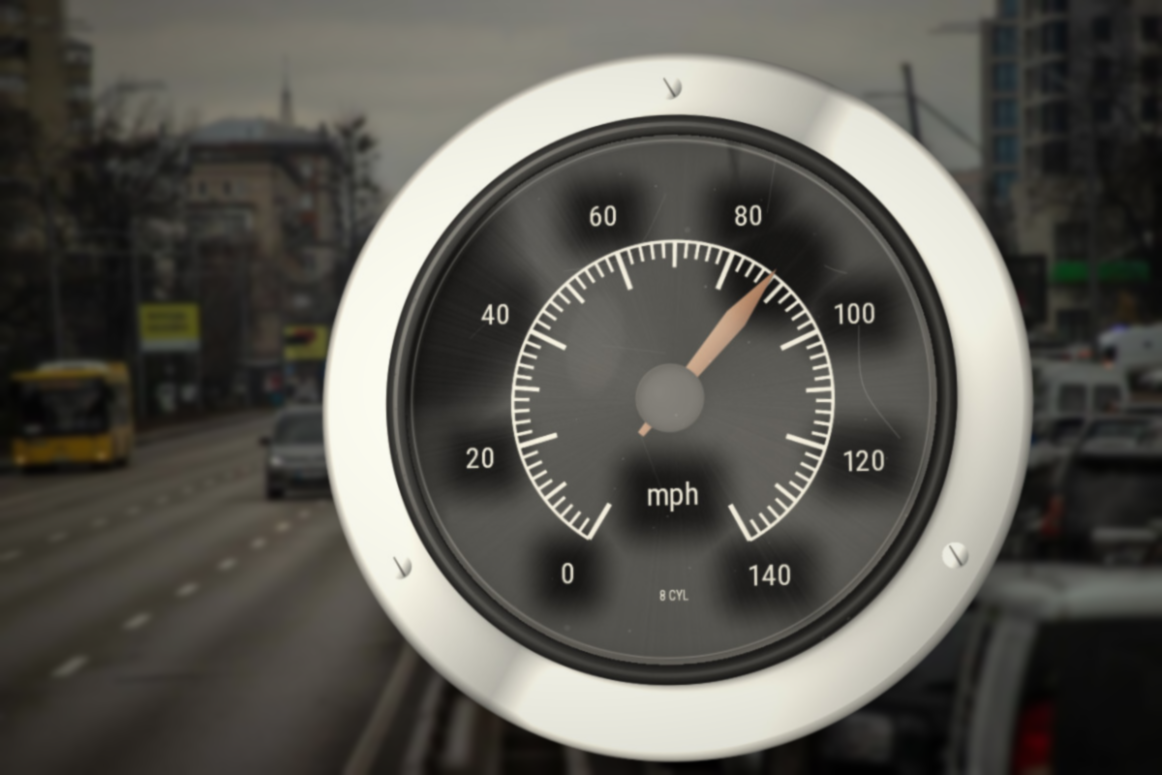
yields 88 mph
